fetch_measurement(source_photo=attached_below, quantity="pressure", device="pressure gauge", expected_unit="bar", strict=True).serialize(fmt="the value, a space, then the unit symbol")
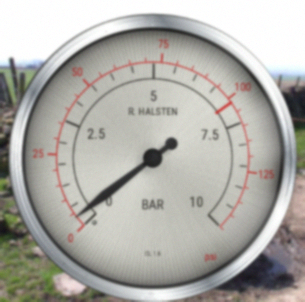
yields 0.25 bar
